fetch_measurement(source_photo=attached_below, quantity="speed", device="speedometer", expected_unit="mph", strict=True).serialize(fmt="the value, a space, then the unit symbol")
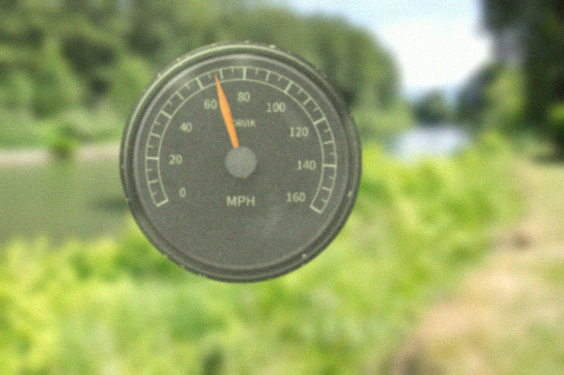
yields 67.5 mph
